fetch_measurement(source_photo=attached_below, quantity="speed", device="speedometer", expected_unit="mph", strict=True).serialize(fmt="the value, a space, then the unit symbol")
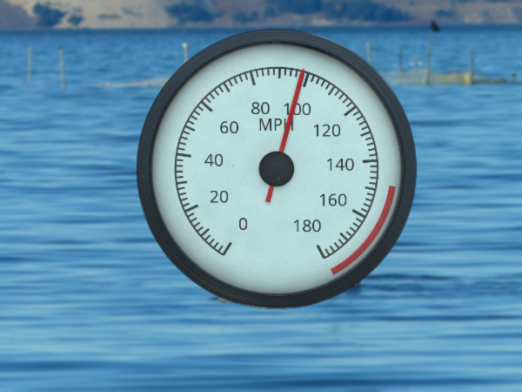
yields 98 mph
